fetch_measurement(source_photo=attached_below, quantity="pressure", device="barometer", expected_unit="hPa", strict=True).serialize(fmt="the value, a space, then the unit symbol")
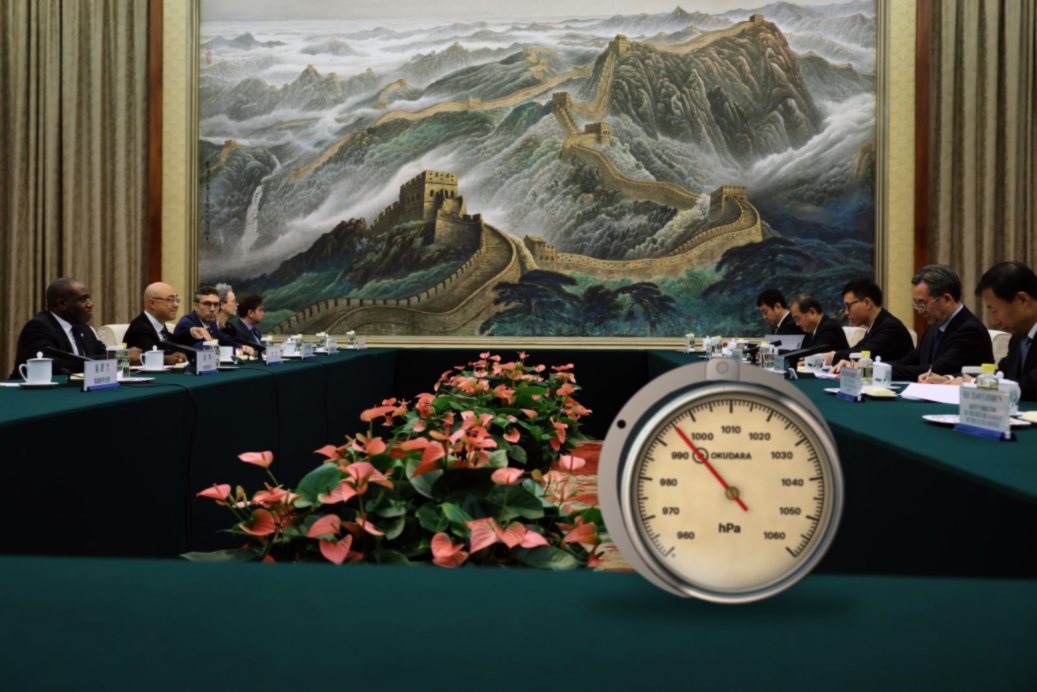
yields 995 hPa
